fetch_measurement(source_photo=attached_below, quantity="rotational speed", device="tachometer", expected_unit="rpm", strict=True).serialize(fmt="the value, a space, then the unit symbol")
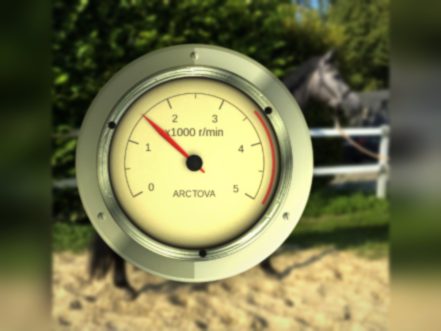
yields 1500 rpm
